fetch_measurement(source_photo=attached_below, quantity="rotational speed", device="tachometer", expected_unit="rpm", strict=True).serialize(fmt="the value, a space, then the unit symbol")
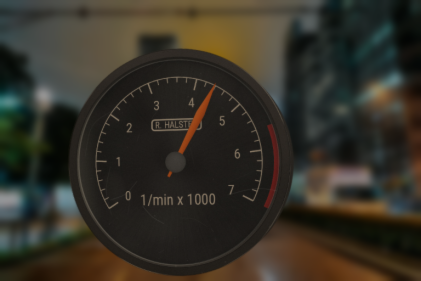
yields 4400 rpm
